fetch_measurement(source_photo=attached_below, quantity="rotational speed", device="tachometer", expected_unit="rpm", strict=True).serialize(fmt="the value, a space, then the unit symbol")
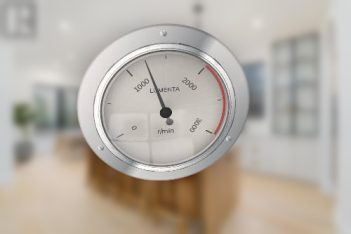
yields 1250 rpm
